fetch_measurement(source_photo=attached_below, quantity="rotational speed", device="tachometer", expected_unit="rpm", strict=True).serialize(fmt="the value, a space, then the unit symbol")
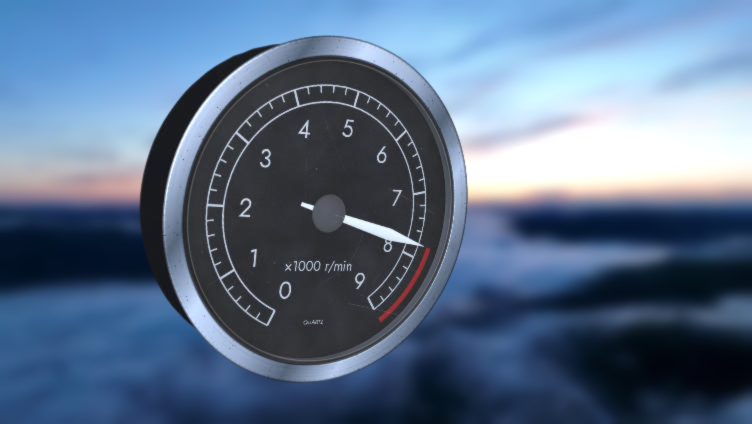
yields 7800 rpm
